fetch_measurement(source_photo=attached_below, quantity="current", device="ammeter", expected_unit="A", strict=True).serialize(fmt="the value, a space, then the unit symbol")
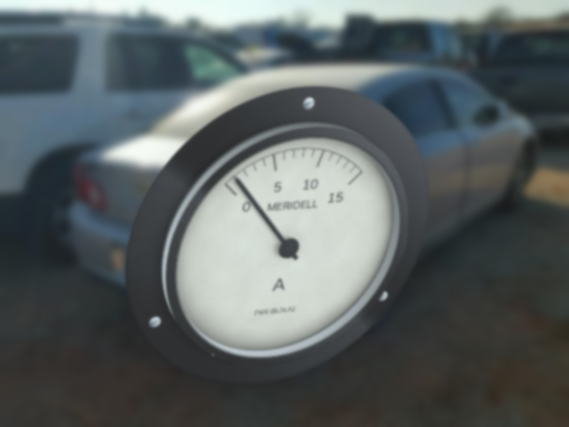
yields 1 A
